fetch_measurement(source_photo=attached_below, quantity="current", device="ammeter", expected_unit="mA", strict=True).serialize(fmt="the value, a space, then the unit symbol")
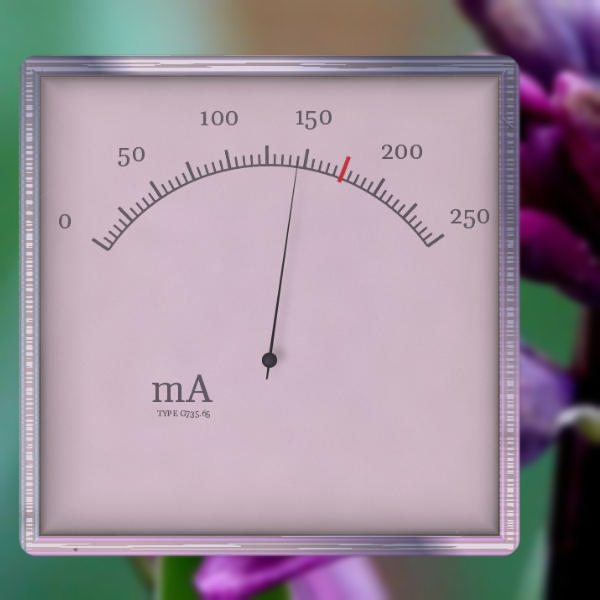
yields 145 mA
